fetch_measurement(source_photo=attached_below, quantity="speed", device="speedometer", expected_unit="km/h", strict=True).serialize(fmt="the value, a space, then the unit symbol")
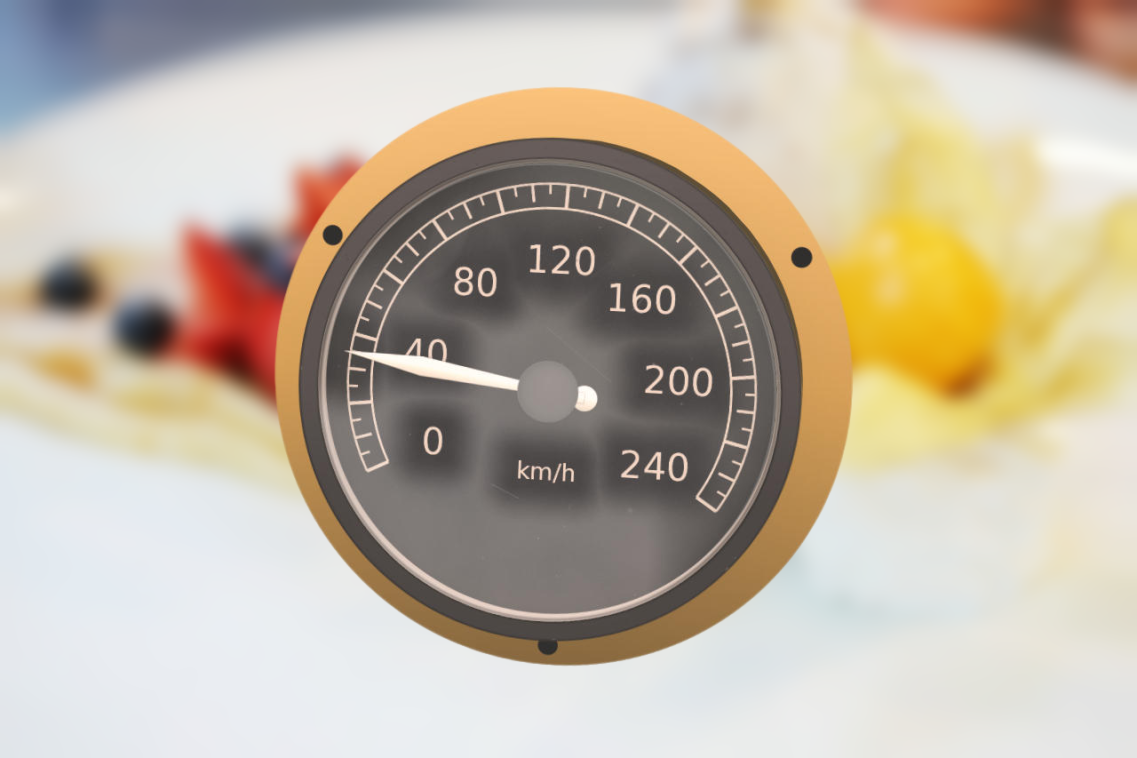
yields 35 km/h
